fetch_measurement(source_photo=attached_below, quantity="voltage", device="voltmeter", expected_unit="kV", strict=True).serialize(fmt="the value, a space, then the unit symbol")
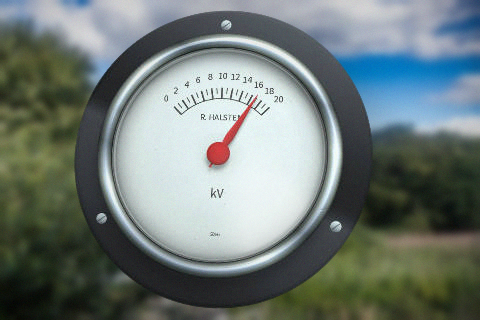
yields 17 kV
